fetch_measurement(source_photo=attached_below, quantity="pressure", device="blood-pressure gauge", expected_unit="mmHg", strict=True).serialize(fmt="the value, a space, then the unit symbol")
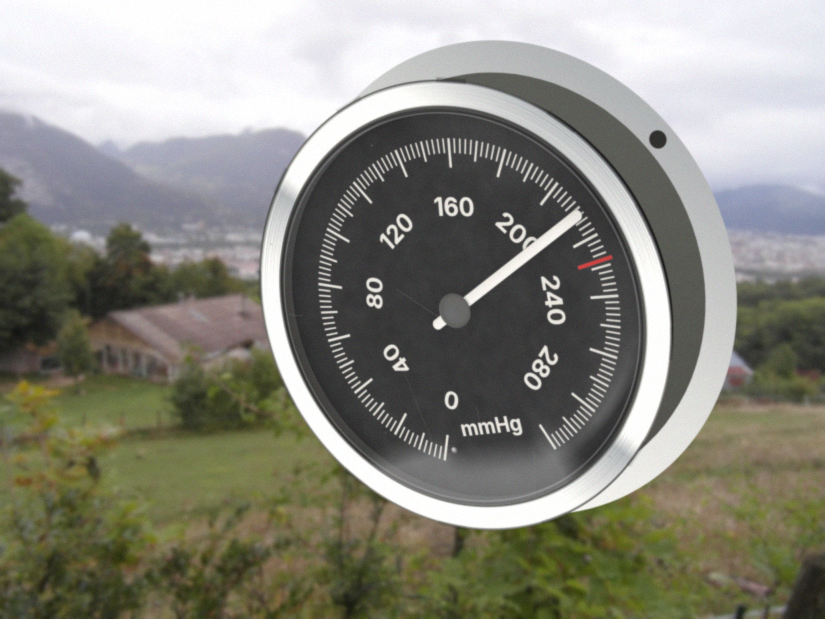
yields 212 mmHg
